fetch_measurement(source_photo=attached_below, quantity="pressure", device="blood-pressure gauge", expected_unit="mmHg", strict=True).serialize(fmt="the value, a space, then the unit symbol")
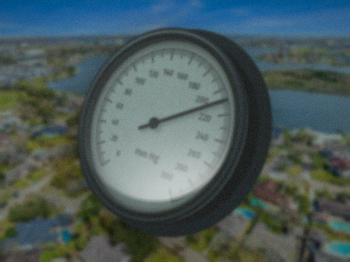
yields 210 mmHg
